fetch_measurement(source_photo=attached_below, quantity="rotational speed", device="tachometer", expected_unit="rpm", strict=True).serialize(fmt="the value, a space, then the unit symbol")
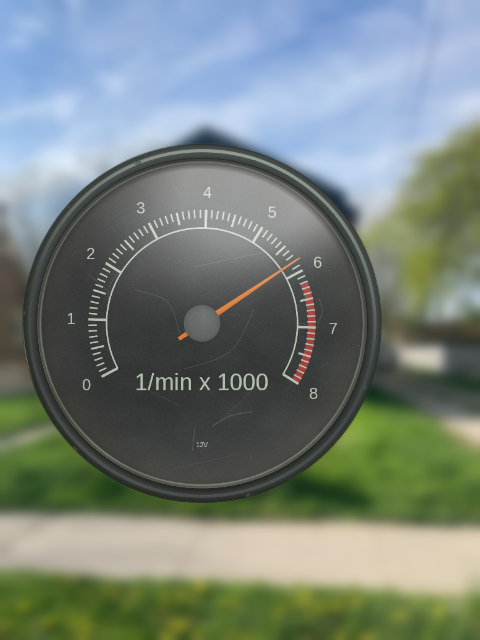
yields 5800 rpm
